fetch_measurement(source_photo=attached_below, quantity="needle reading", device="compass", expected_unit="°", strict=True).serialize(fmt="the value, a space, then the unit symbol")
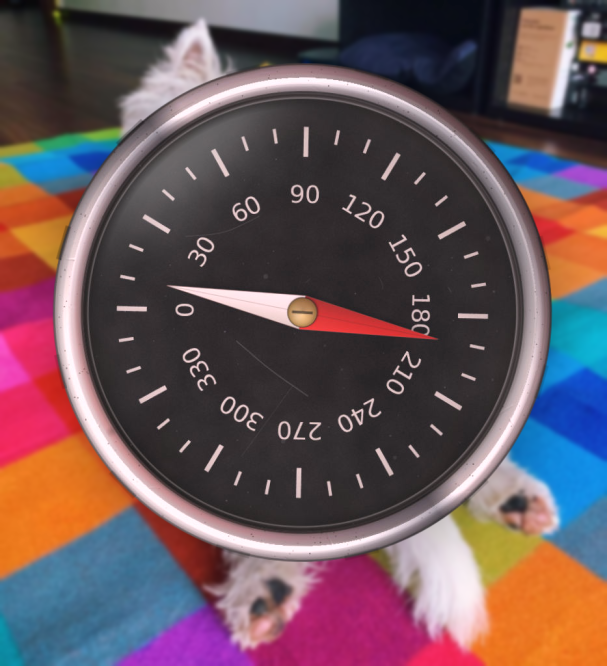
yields 190 °
